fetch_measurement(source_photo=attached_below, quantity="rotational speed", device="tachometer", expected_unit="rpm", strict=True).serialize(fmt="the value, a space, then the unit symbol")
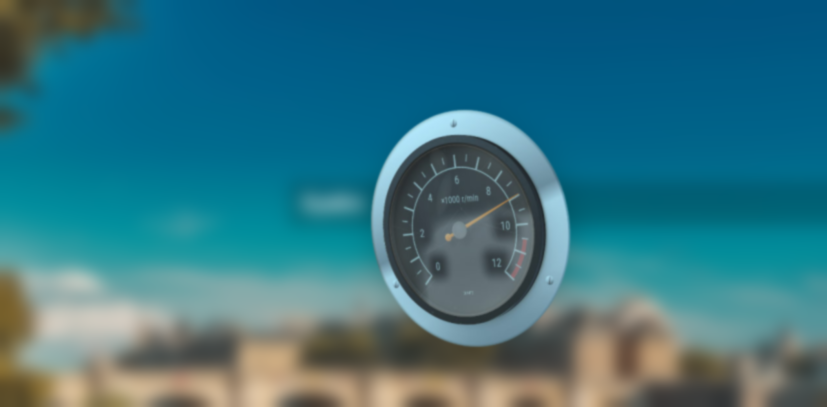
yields 9000 rpm
